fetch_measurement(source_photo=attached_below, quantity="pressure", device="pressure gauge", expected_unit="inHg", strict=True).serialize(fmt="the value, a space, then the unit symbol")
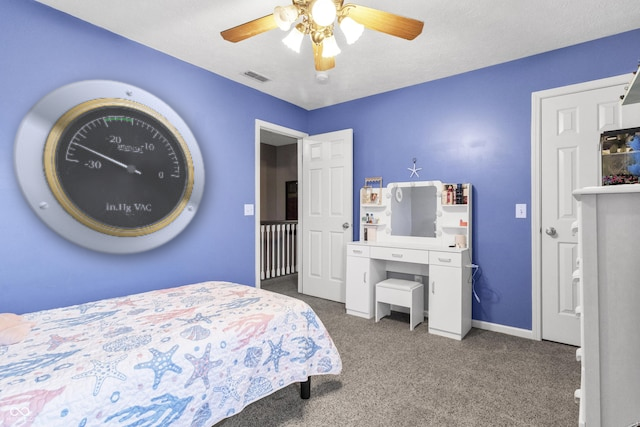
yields -27 inHg
